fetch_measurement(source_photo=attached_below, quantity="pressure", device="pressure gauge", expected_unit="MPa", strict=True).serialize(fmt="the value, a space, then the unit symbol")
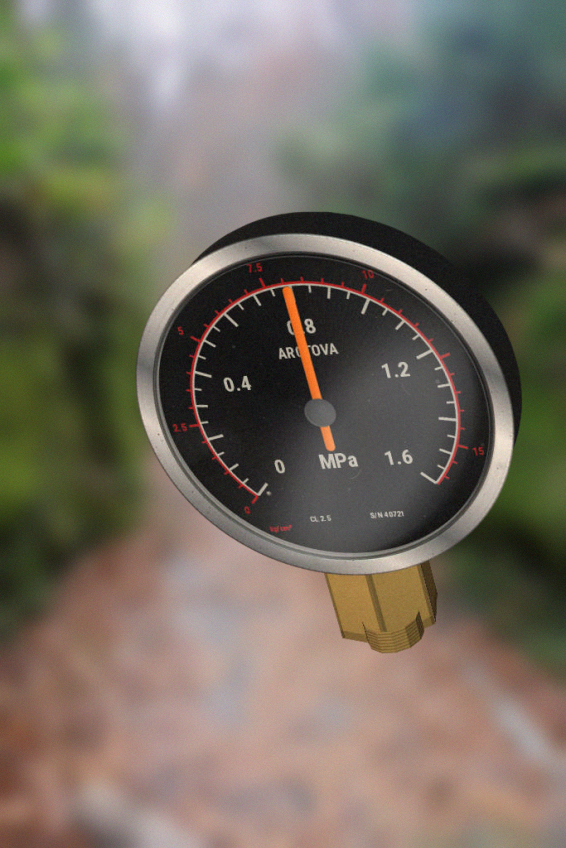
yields 0.8 MPa
